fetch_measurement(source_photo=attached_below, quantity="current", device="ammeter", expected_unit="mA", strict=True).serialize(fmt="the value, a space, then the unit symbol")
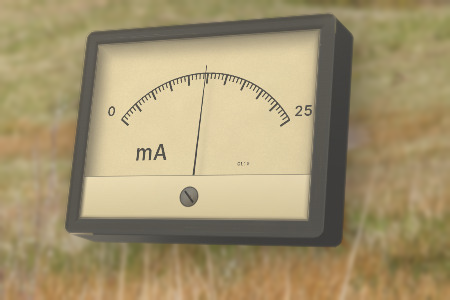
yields 12.5 mA
